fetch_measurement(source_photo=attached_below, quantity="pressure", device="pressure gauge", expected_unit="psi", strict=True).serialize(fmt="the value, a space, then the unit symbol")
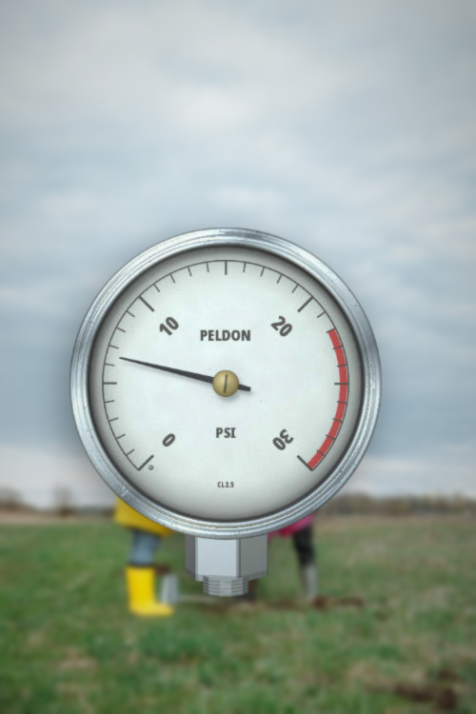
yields 6.5 psi
